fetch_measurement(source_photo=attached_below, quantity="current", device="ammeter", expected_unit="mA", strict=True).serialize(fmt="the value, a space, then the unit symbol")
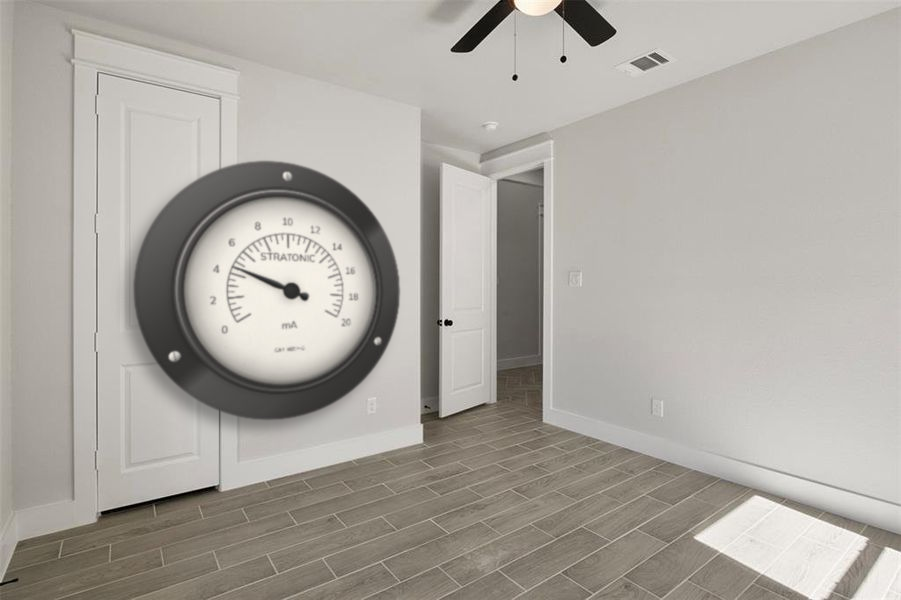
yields 4.5 mA
